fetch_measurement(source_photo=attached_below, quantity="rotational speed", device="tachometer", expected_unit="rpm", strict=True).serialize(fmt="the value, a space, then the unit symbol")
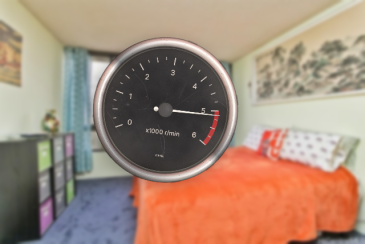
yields 5125 rpm
